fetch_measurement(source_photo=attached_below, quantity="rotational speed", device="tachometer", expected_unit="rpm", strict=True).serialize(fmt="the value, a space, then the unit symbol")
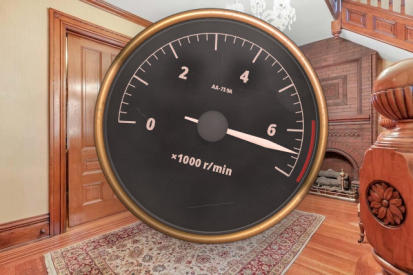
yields 6500 rpm
